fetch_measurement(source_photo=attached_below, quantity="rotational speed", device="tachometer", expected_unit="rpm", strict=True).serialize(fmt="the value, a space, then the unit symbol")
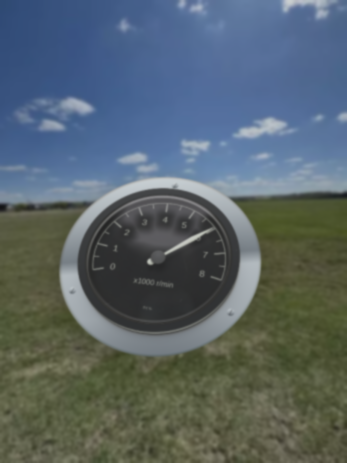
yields 6000 rpm
